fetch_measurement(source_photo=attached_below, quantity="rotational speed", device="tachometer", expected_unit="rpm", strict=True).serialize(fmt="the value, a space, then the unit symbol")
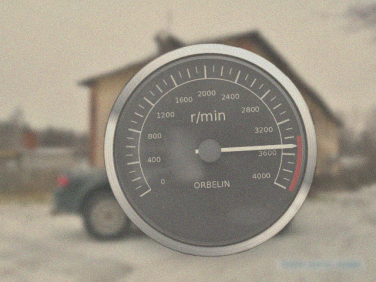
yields 3500 rpm
